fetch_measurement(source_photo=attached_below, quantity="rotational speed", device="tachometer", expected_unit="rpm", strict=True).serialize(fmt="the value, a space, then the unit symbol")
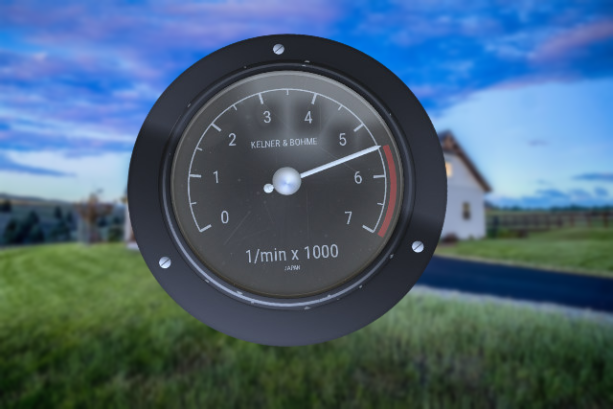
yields 5500 rpm
